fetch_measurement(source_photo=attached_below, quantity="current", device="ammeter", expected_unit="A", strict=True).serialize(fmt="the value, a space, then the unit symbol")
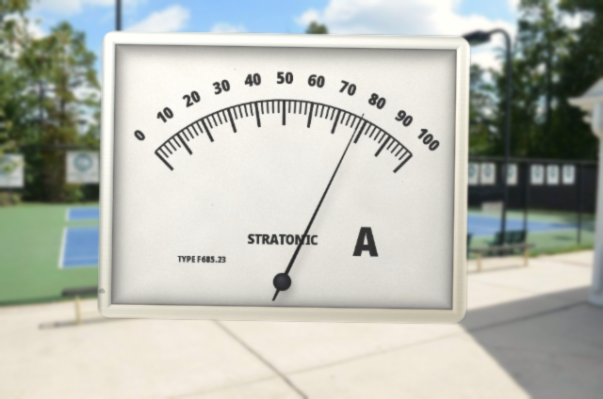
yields 78 A
